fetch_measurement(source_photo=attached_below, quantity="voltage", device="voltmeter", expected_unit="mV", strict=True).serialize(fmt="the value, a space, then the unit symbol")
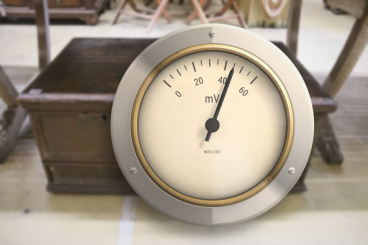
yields 45 mV
